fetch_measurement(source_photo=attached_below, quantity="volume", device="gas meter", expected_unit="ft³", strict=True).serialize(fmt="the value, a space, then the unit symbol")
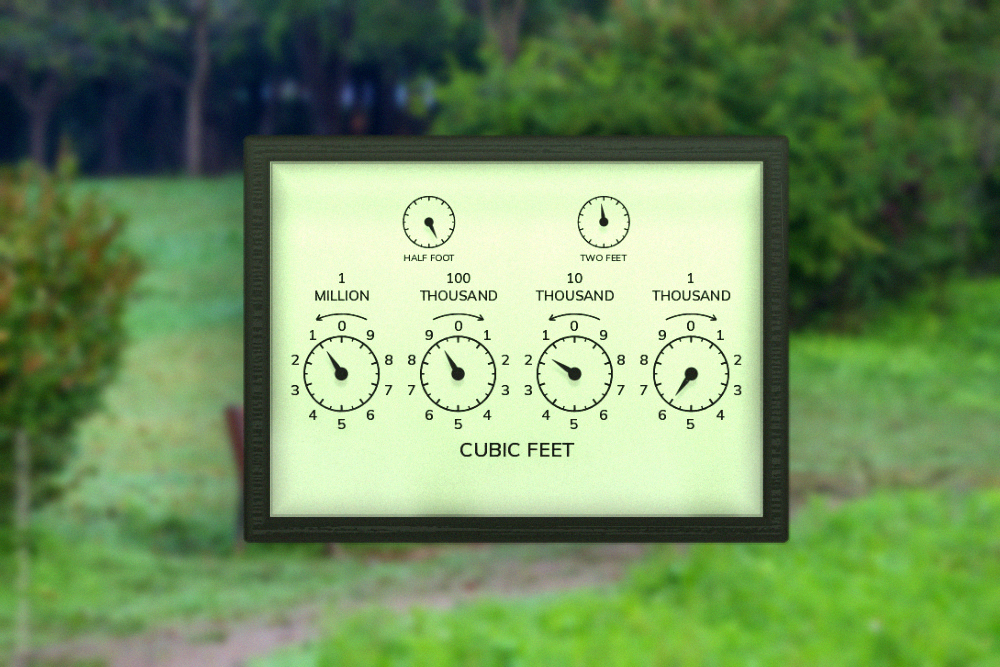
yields 91600 ft³
